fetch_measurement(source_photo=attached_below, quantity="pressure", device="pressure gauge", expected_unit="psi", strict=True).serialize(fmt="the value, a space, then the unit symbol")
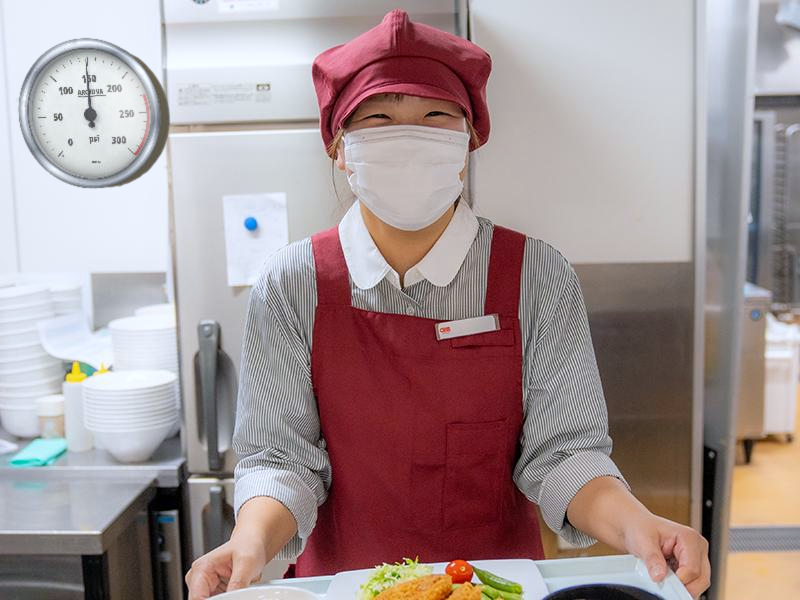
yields 150 psi
